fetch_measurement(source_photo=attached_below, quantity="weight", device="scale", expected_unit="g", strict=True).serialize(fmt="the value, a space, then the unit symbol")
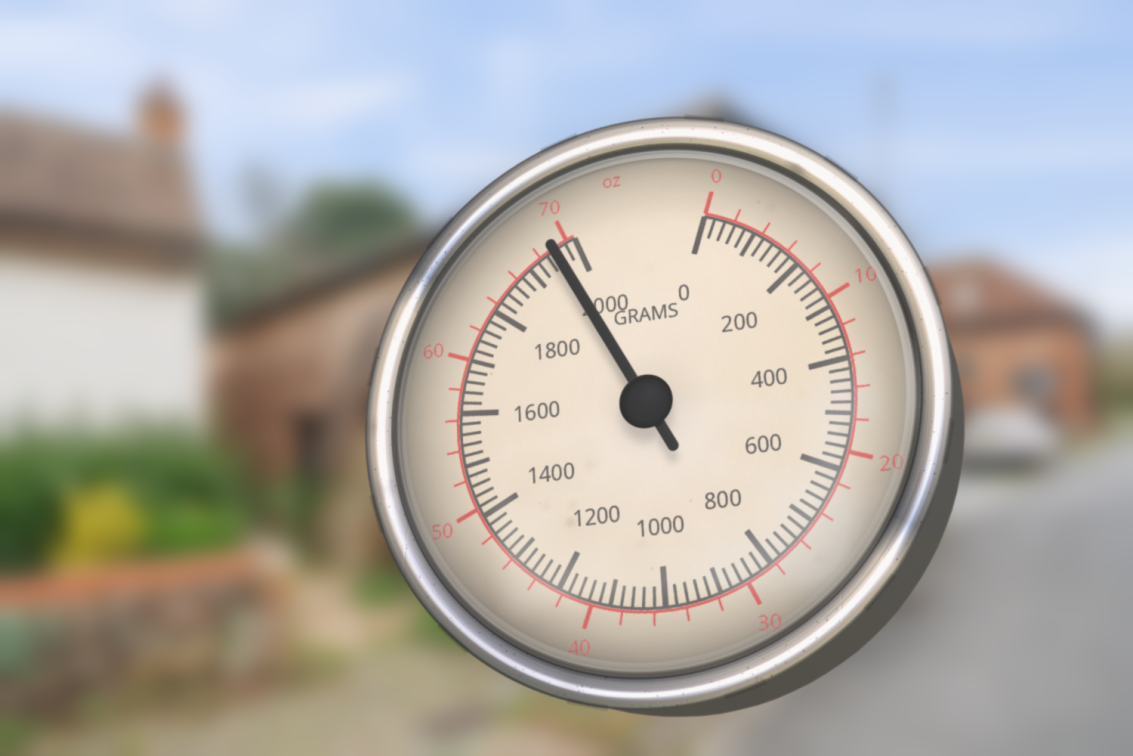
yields 1960 g
